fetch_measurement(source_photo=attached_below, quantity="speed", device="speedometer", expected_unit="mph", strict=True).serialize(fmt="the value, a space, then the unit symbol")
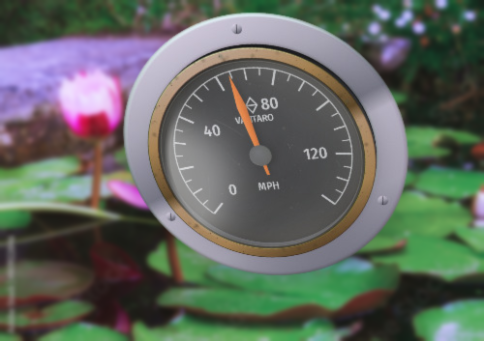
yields 65 mph
